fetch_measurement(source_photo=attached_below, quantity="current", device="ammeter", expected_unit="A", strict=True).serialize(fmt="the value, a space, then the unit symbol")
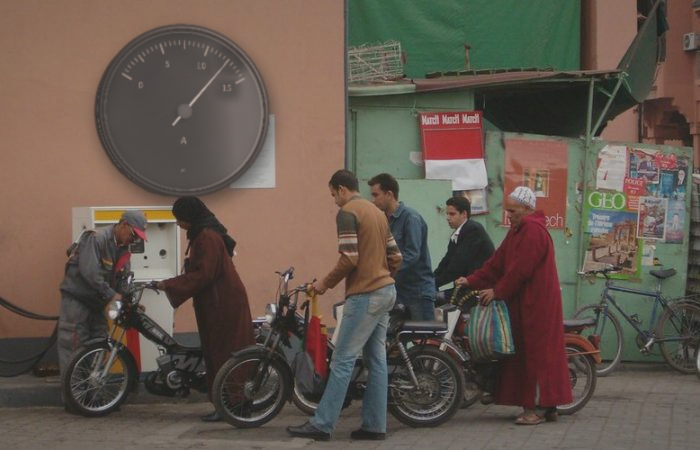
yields 12.5 A
